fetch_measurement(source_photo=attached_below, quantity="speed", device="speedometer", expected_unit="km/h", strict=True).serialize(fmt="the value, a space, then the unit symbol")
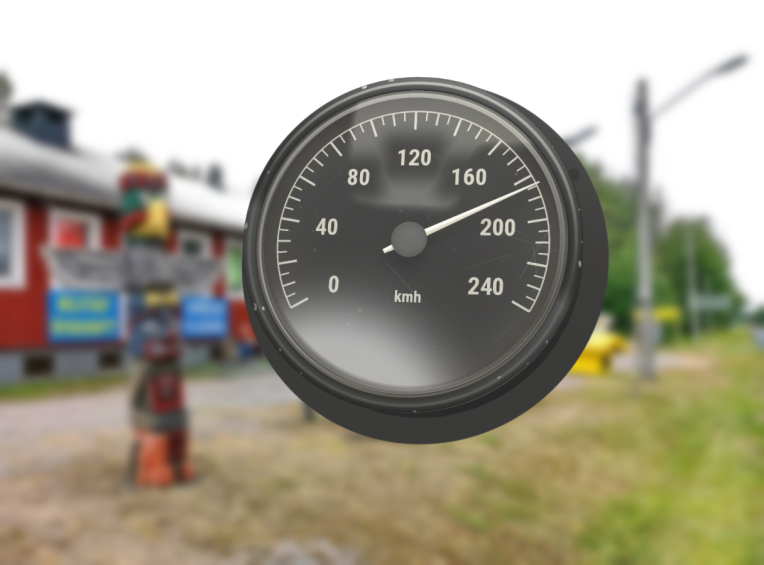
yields 185 km/h
